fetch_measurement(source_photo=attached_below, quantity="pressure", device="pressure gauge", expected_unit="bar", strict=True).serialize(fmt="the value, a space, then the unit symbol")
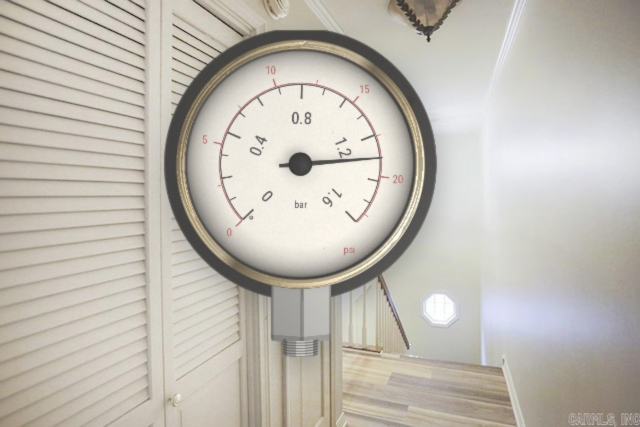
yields 1.3 bar
